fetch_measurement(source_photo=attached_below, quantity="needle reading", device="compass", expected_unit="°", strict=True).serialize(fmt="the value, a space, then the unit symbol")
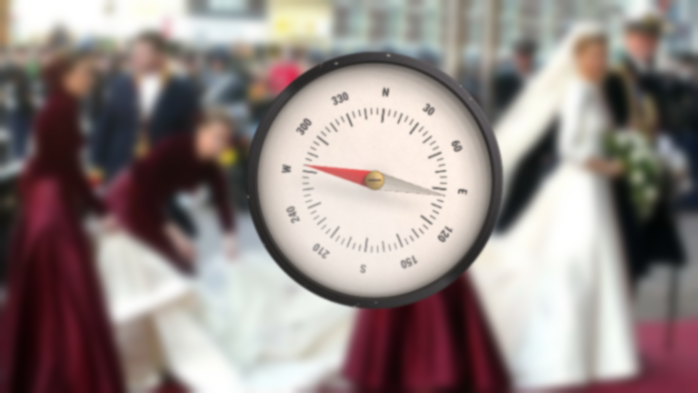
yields 275 °
